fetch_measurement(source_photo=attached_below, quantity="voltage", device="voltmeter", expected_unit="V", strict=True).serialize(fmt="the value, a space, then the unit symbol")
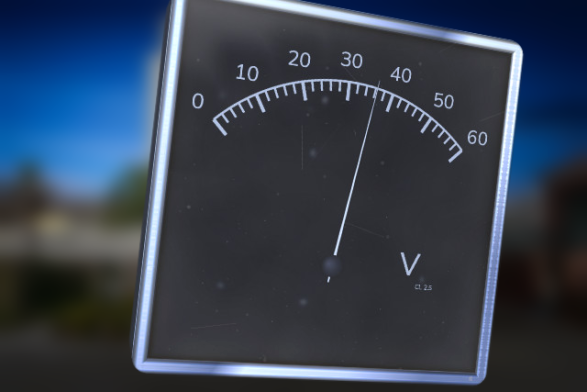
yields 36 V
